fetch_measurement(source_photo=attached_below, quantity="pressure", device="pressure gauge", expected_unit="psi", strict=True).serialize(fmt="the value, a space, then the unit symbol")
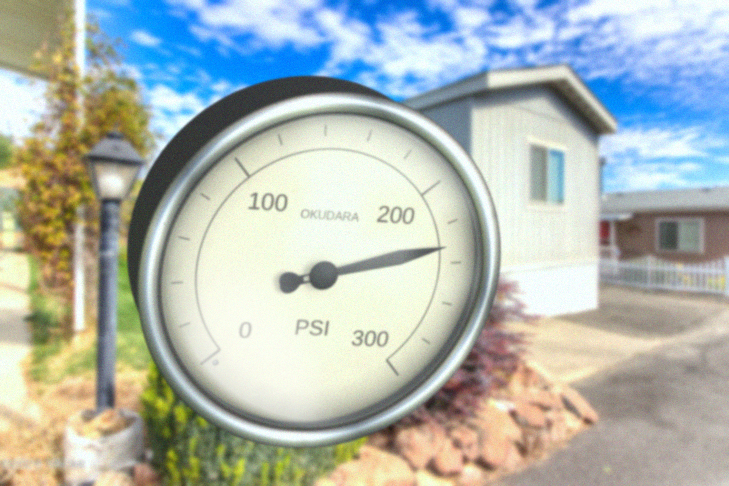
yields 230 psi
